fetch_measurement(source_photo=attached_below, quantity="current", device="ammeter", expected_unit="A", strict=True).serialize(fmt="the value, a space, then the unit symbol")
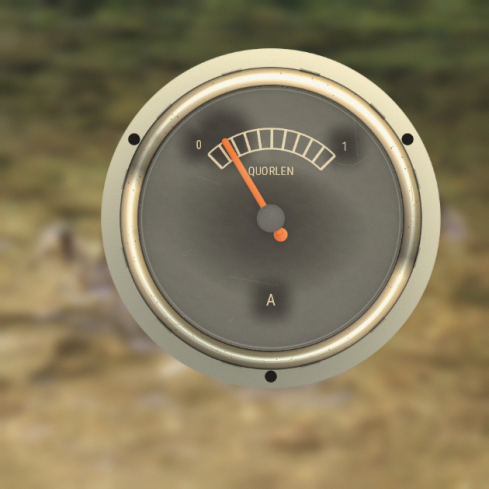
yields 0.15 A
